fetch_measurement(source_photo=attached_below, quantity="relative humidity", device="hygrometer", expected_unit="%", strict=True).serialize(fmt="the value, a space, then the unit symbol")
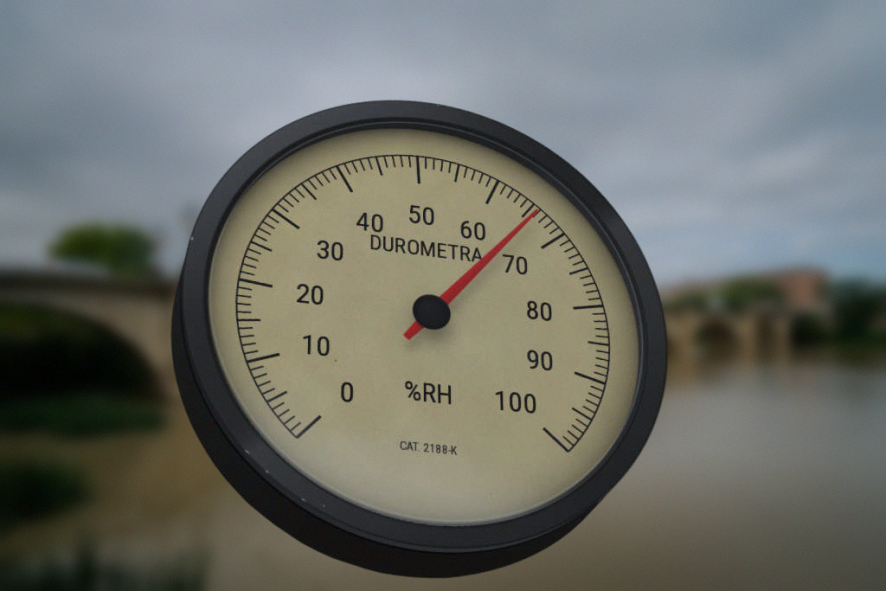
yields 66 %
